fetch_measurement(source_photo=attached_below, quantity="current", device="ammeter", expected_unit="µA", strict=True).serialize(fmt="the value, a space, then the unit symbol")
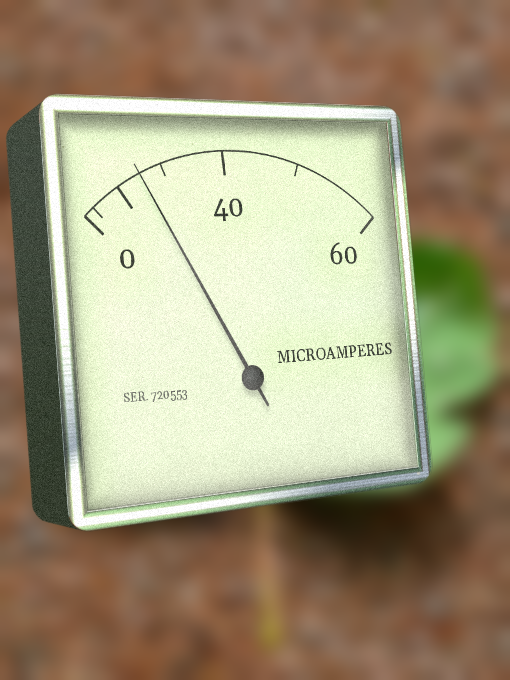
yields 25 µA
